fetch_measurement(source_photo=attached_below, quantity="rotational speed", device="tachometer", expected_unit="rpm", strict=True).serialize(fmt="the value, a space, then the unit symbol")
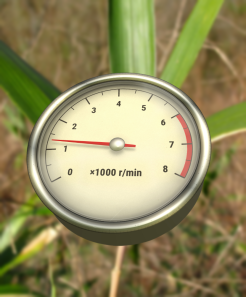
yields 1250 rpm
